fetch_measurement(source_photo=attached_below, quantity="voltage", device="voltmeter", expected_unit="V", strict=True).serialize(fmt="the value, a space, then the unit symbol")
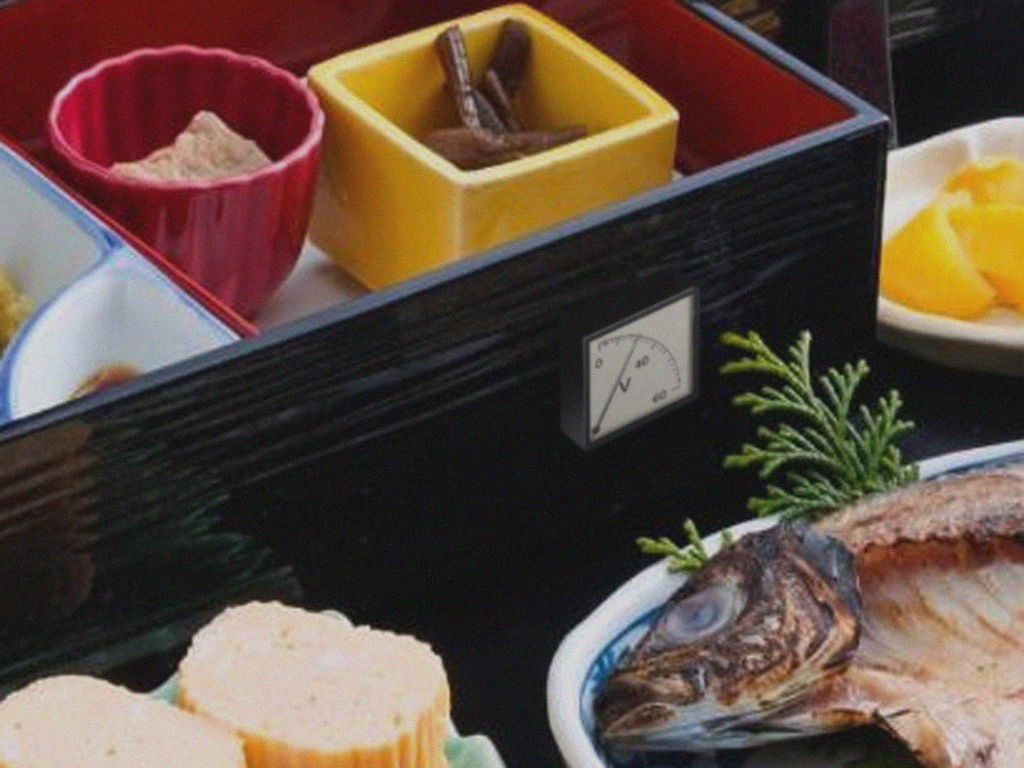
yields 30 V
